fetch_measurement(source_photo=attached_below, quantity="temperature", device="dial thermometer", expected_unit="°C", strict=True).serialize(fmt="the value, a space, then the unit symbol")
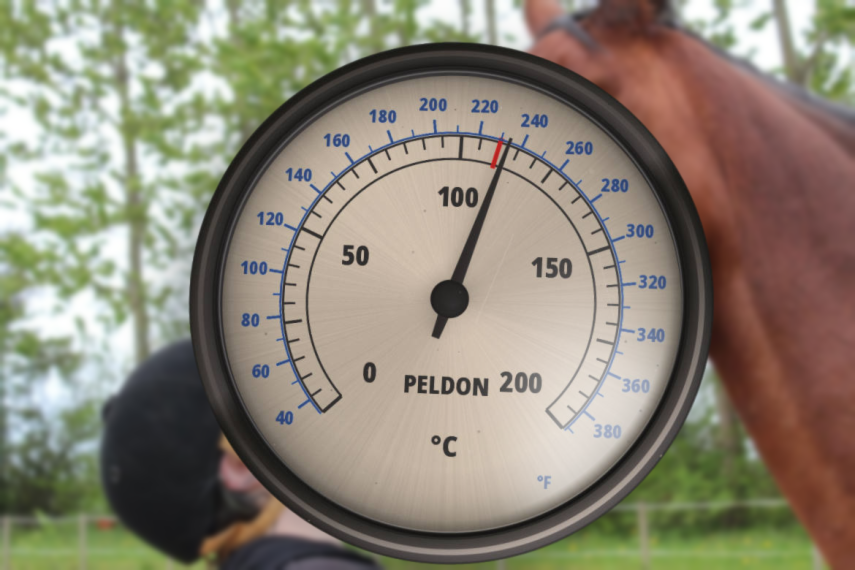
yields 112.5 °C
